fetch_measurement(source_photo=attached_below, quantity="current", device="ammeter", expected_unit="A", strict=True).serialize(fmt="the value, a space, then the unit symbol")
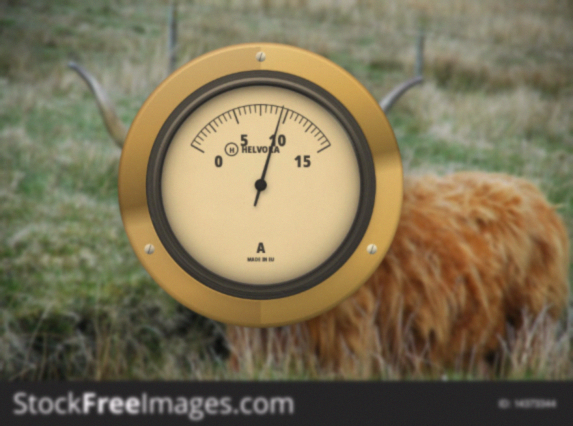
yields 9.5 A
